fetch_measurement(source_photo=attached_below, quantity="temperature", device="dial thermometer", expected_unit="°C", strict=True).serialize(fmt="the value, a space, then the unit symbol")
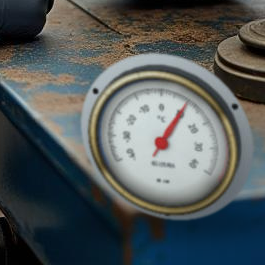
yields 10 °C
